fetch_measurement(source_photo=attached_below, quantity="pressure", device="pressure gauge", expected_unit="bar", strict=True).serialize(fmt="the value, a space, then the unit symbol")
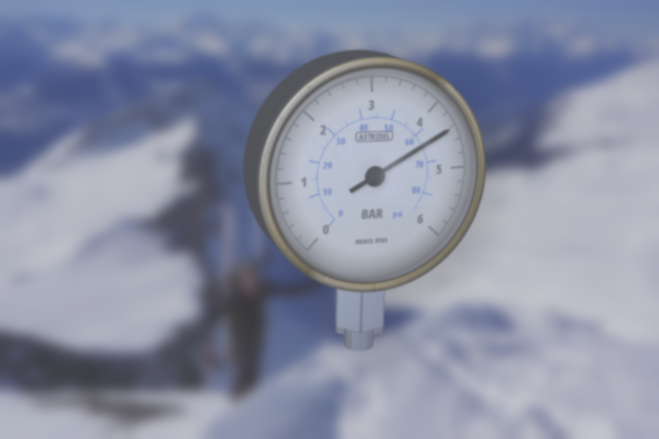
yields 4.4 bar
